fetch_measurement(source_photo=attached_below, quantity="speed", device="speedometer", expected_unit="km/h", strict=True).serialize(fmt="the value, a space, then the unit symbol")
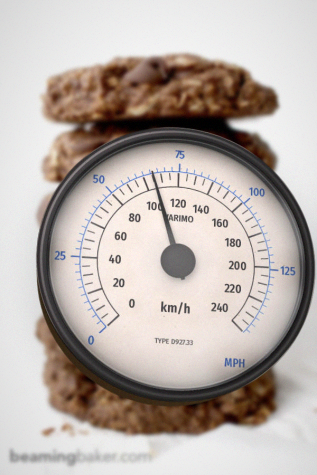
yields 105 km/h
